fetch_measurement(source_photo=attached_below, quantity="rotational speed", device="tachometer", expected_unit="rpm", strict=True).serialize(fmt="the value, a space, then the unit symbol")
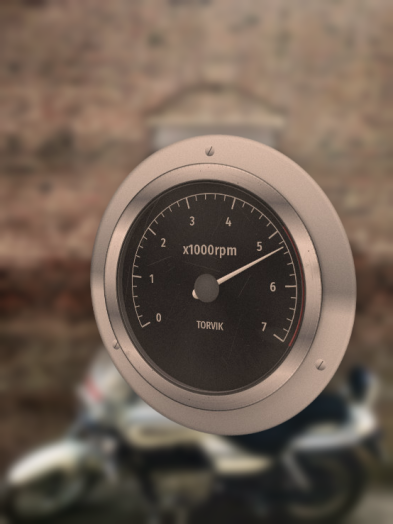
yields 5300 rpm
